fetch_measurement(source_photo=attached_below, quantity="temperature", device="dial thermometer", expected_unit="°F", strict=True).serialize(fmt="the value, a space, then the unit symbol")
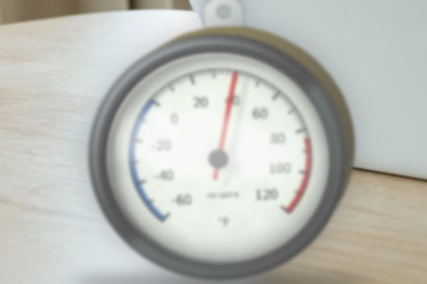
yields 40 °F
